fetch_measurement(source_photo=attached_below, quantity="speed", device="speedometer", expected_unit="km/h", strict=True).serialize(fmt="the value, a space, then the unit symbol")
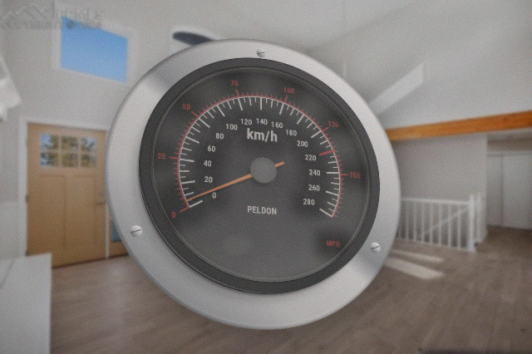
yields 5 km/h
